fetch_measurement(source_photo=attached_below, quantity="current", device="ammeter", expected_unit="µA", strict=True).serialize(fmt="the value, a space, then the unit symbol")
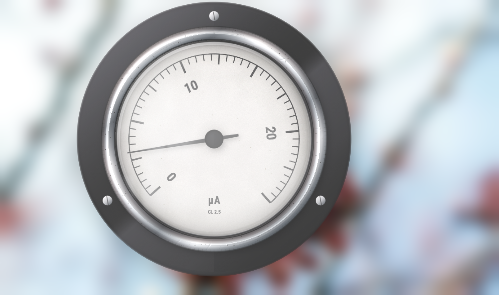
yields 3 µA
